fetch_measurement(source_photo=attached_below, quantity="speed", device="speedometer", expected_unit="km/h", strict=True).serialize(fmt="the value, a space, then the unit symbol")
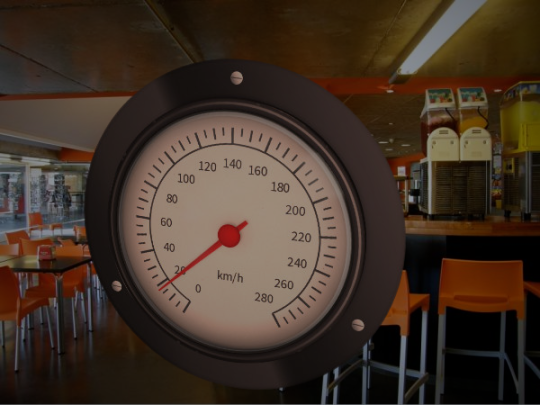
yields 17.5 km/h
